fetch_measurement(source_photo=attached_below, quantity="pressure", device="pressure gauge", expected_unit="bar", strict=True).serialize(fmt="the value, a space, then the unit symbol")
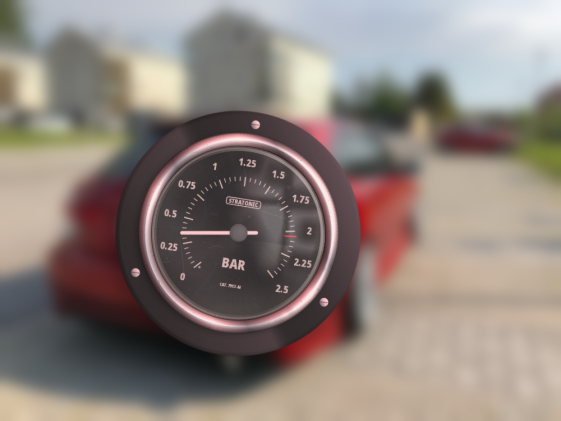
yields 0.35 bar
